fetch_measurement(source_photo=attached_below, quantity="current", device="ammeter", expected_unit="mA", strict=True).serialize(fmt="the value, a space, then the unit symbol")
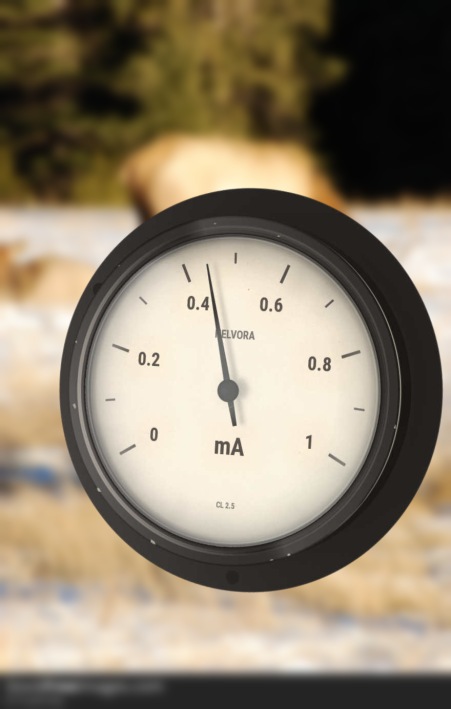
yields 0.45 mA
